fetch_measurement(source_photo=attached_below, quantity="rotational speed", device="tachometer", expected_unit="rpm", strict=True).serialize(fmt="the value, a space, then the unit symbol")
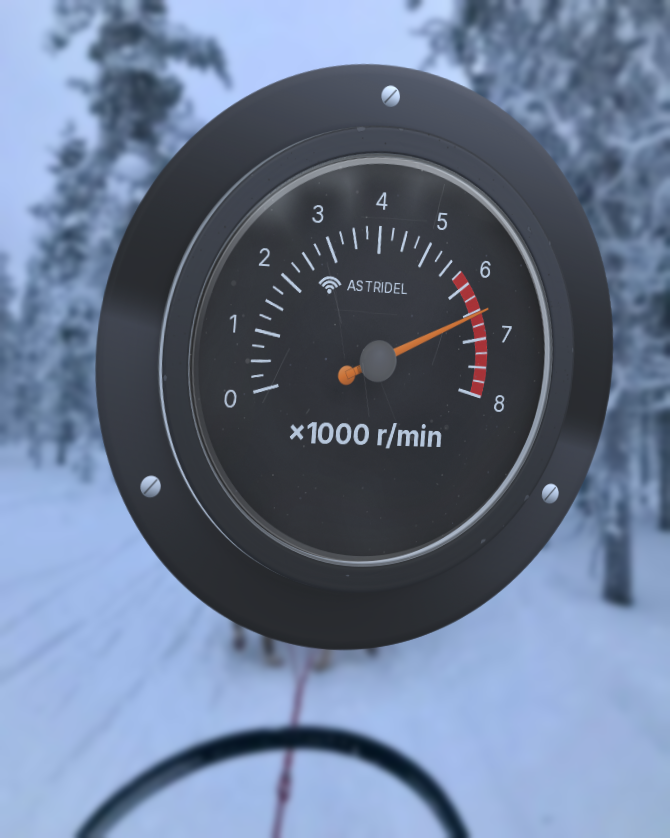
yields 6500 rpm
